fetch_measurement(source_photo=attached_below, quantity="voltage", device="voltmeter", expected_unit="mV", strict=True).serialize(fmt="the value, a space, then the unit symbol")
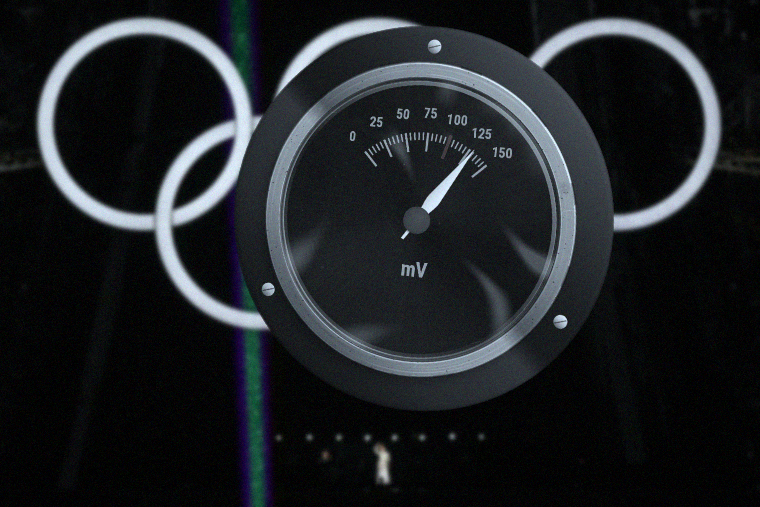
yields 130 mV
